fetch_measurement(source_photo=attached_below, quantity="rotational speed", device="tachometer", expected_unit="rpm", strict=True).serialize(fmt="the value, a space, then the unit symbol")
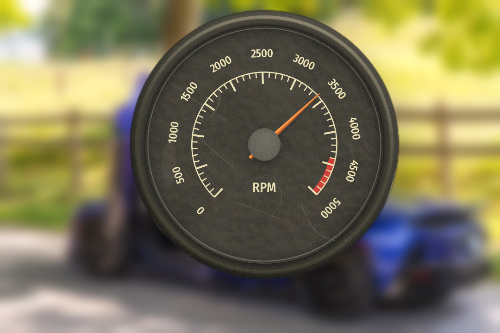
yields 3400 rpm
